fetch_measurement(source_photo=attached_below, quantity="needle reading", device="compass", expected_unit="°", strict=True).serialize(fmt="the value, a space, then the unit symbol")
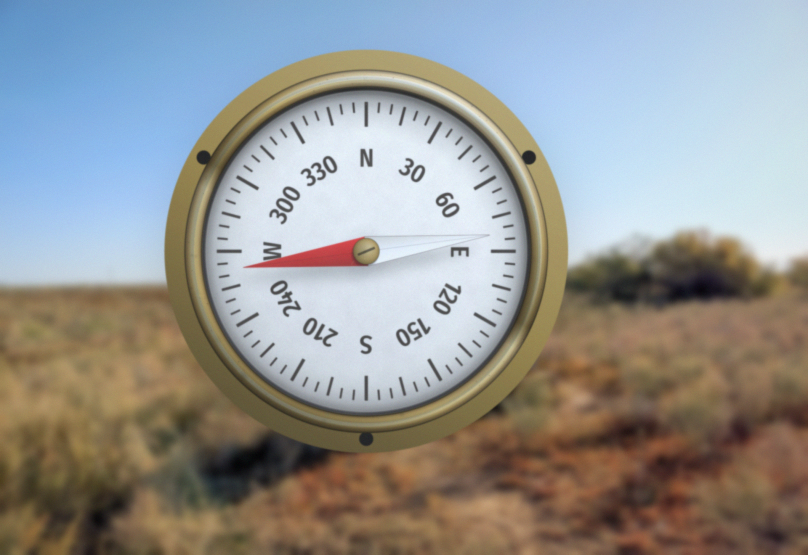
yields 262.5 °
